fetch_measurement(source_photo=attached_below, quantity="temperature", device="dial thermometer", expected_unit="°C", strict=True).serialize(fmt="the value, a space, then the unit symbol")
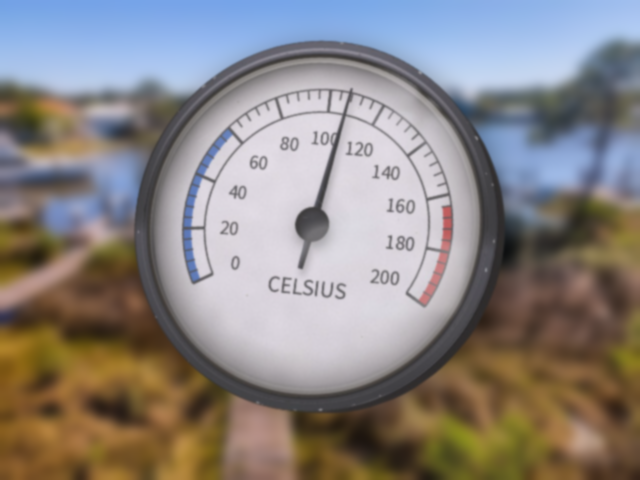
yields 108 °C
